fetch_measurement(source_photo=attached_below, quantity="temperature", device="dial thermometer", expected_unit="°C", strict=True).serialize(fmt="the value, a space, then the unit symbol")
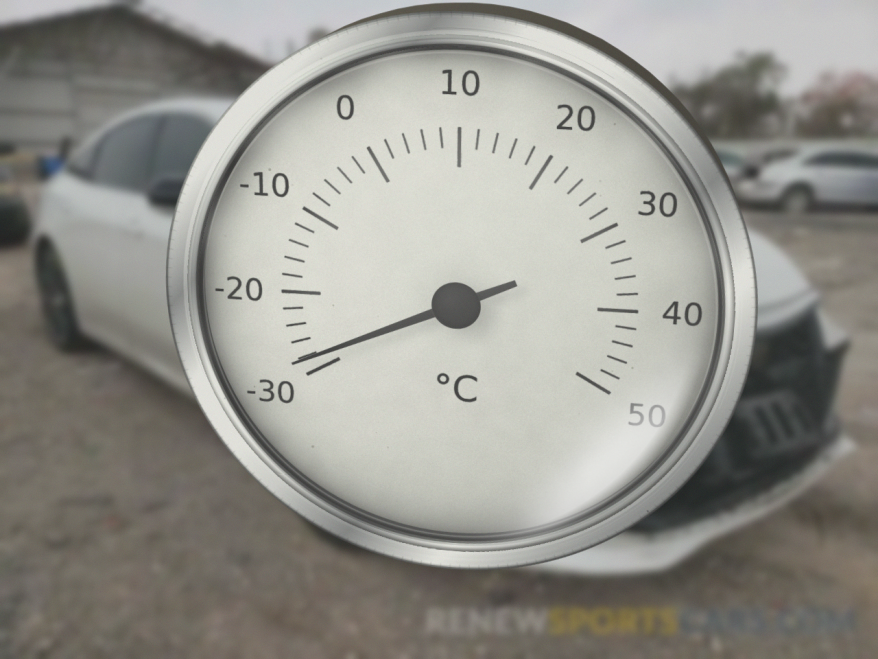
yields -28 °C
